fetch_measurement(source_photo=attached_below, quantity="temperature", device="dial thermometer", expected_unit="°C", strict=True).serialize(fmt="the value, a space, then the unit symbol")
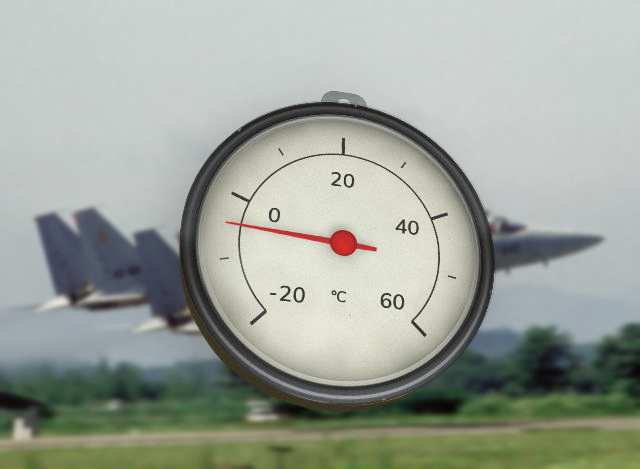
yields -5 °C
